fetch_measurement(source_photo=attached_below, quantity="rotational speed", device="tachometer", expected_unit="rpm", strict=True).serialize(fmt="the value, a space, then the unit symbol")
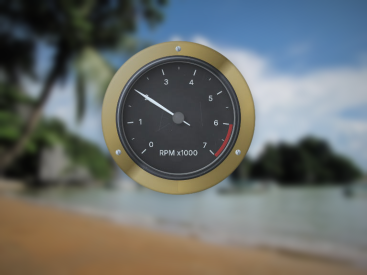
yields 2000 rpm
